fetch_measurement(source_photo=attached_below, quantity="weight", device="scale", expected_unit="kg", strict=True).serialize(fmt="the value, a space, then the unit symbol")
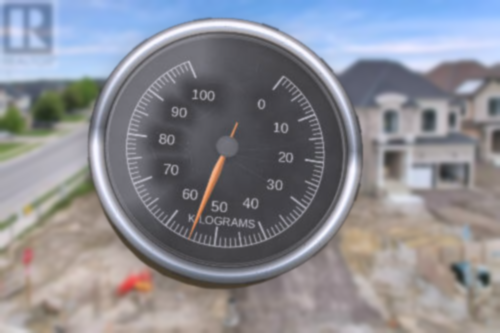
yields 55 kg
